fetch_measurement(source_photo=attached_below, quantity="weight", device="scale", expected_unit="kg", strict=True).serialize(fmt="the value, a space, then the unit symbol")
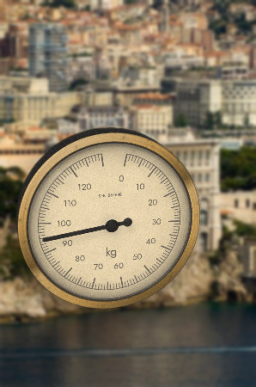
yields 95 kg
